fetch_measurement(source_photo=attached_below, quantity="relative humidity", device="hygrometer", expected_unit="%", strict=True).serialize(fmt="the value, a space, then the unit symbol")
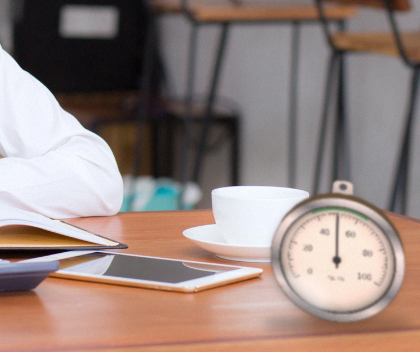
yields 50 %
